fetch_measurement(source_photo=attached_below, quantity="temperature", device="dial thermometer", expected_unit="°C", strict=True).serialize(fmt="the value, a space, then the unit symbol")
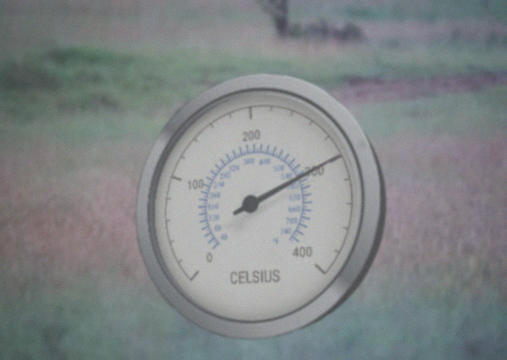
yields 300 °C
